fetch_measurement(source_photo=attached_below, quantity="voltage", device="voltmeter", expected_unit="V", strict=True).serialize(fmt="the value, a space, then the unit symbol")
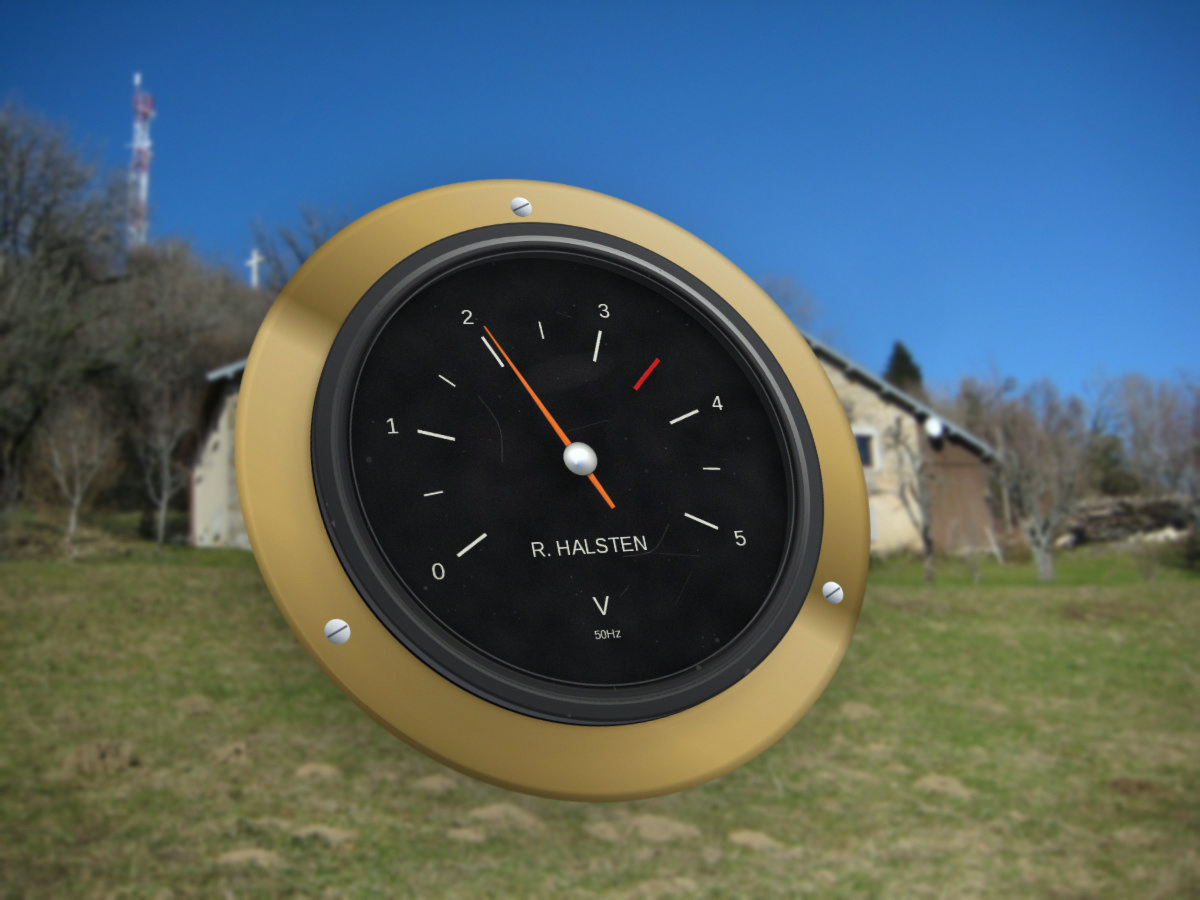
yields 2 V
